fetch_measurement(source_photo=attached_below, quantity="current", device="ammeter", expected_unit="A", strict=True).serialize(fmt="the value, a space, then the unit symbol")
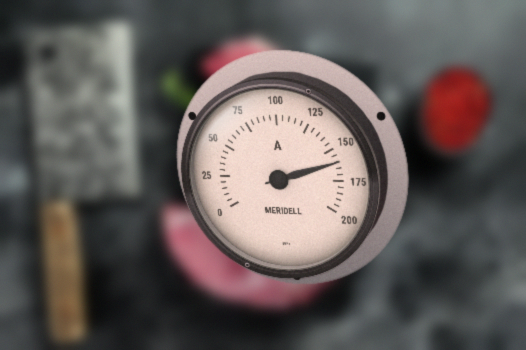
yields 160 A
